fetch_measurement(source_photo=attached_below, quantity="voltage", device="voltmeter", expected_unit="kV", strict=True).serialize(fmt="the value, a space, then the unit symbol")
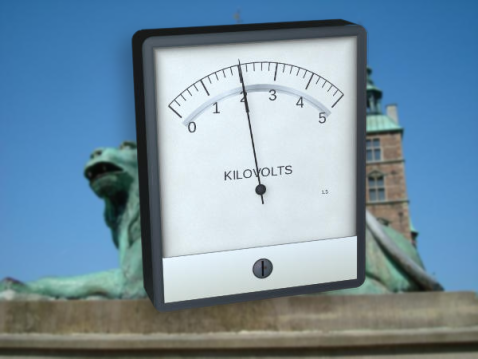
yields 2 kV
